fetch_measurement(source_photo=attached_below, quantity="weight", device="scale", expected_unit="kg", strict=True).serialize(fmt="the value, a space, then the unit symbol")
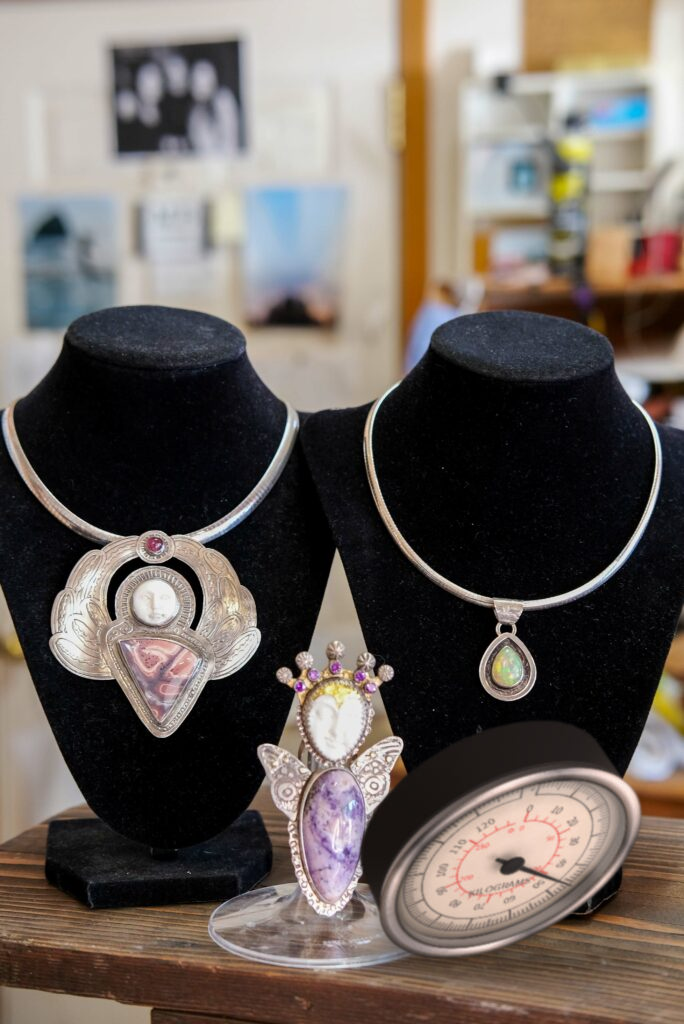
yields 45 kg
